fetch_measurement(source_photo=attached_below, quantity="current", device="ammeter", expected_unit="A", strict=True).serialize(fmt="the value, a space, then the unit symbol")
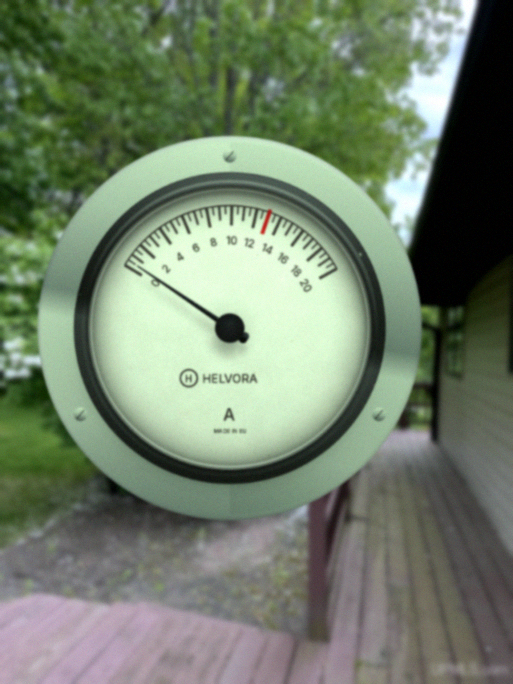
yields 0.5 A
